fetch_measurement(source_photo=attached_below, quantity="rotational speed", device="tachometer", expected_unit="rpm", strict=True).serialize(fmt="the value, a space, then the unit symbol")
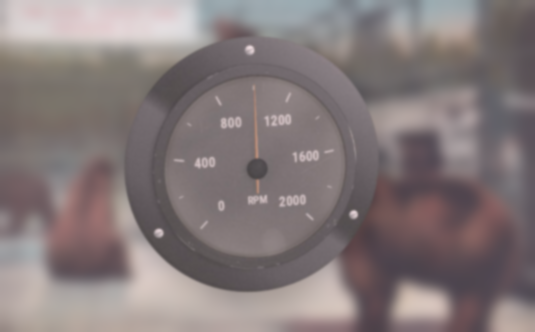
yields 1000 rpm
